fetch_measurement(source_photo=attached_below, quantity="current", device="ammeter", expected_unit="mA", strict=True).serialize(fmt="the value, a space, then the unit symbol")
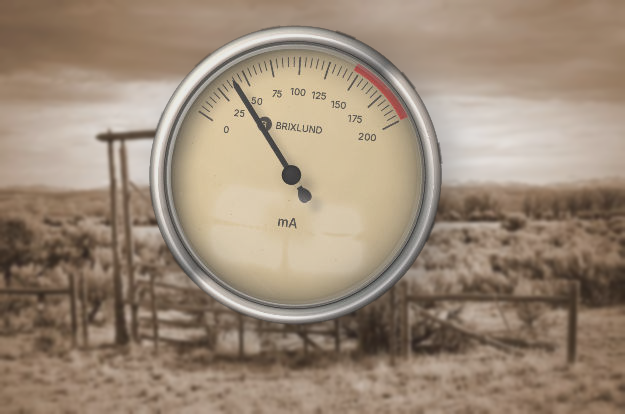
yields 40 mA
